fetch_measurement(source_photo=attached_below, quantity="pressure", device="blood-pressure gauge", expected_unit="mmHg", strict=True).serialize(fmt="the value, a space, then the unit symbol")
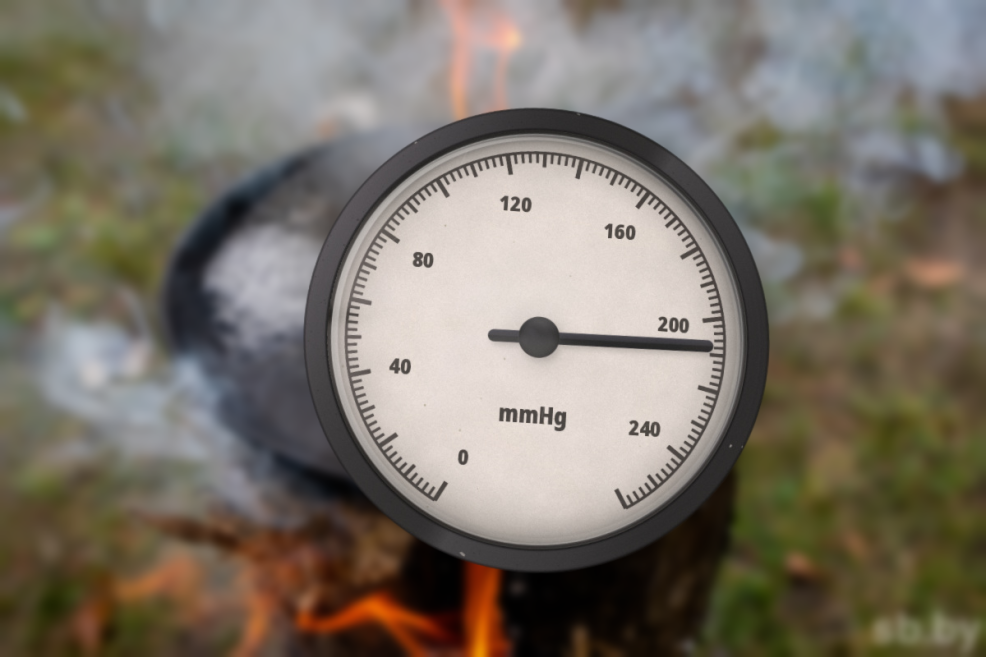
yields 208 mmHg
